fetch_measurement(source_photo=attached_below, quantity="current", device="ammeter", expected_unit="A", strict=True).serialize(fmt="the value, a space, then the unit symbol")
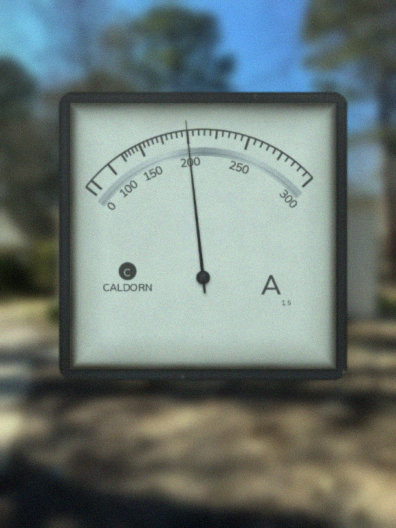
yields 200 A
